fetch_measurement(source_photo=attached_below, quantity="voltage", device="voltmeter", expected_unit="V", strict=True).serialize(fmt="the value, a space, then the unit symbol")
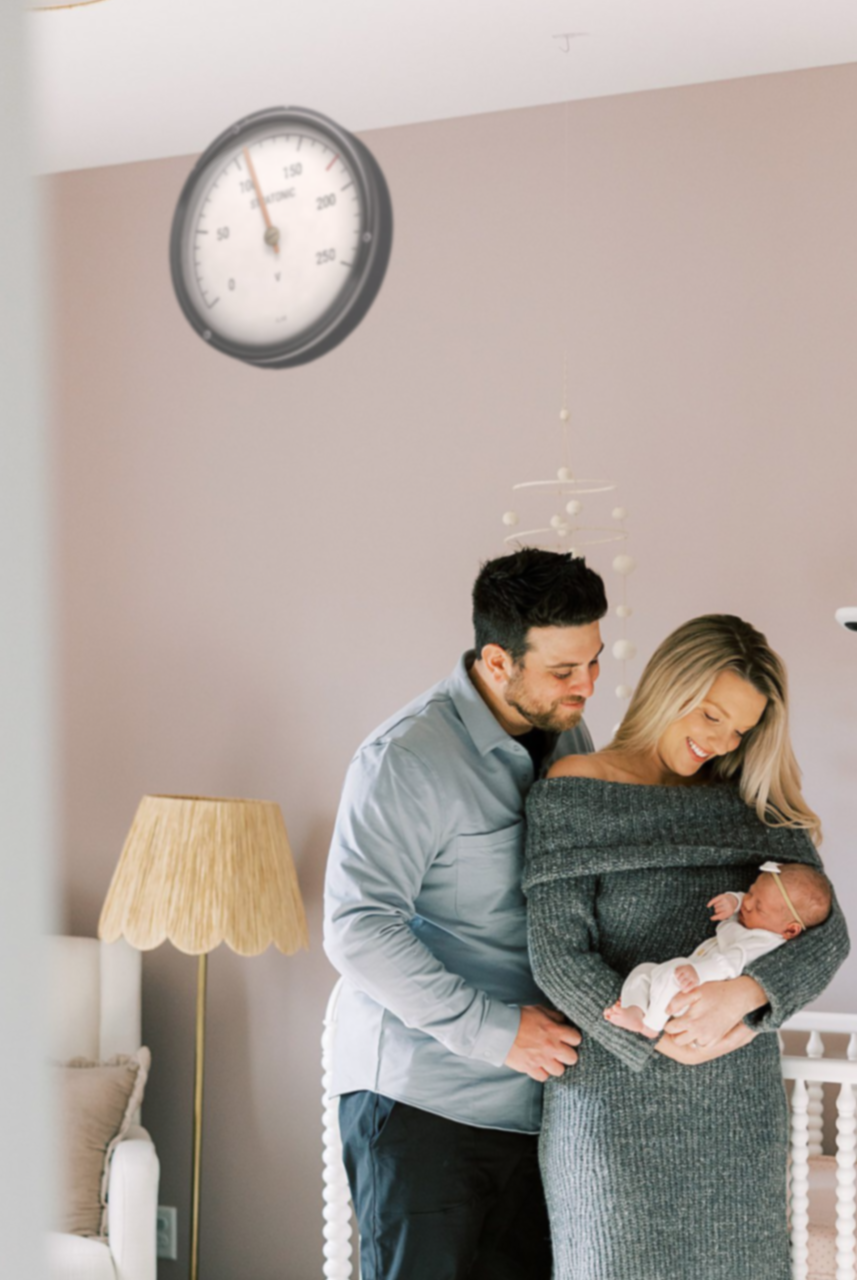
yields 110 V
